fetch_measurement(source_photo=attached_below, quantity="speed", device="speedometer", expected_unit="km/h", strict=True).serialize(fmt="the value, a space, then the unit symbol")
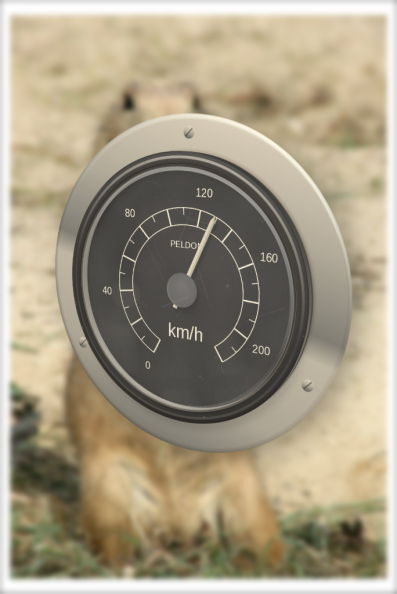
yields 130 km/h
